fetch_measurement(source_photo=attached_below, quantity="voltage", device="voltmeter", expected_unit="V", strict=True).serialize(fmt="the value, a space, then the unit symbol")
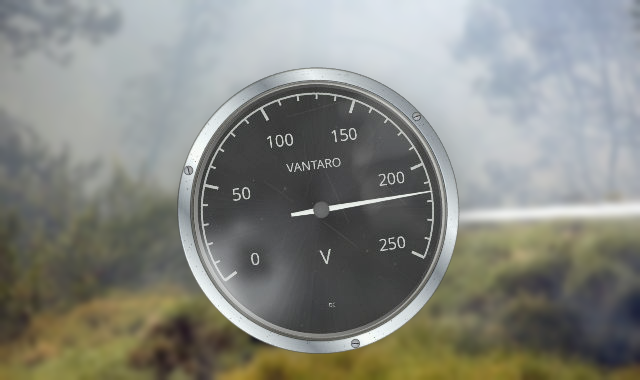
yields 215 V
